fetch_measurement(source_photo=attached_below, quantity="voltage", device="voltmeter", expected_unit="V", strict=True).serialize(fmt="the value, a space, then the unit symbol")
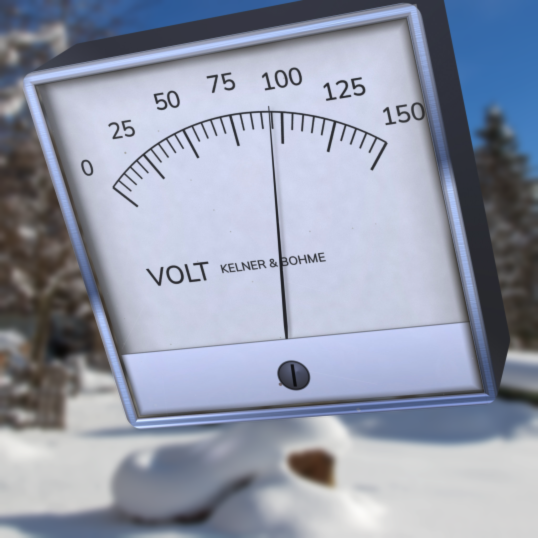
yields 95 V
